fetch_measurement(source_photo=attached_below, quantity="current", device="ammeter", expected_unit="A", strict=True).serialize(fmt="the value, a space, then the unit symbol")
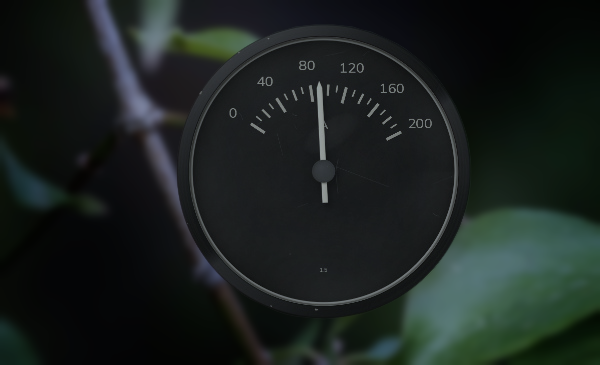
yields 90 A
